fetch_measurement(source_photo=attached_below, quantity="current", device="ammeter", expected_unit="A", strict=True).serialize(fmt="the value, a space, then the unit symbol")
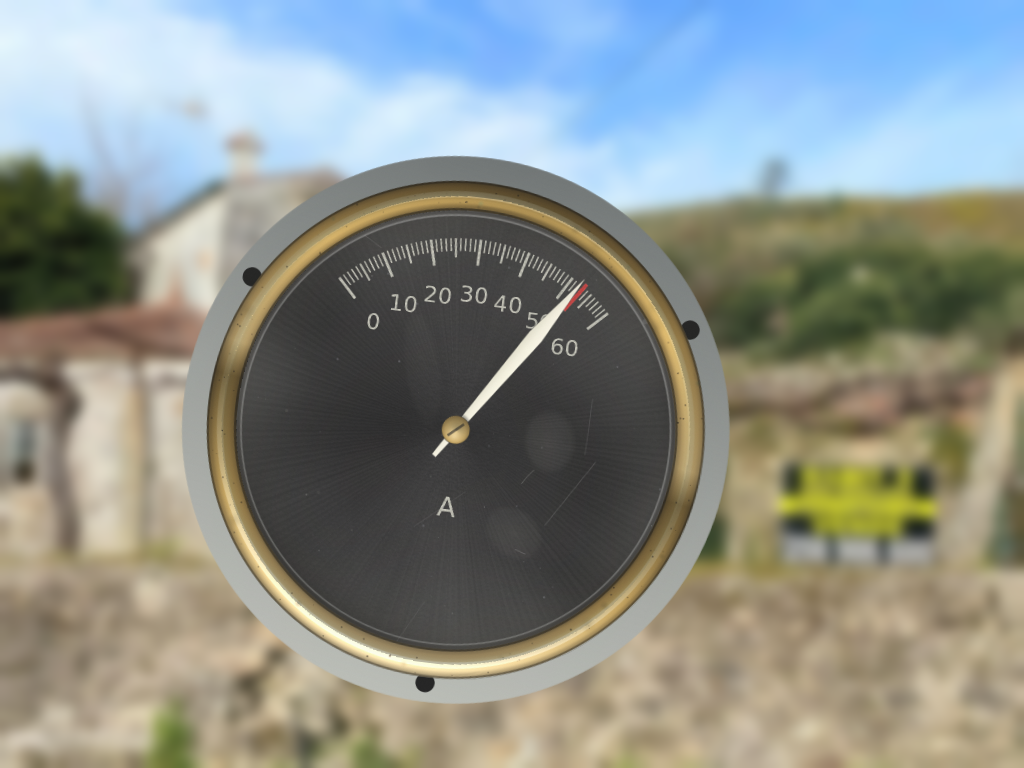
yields 52 A
